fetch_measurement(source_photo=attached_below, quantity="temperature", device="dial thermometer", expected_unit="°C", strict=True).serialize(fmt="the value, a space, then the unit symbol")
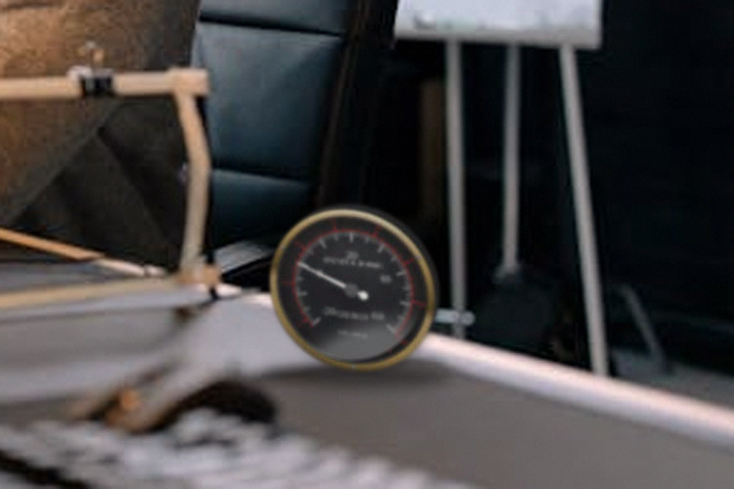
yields 0 °C
